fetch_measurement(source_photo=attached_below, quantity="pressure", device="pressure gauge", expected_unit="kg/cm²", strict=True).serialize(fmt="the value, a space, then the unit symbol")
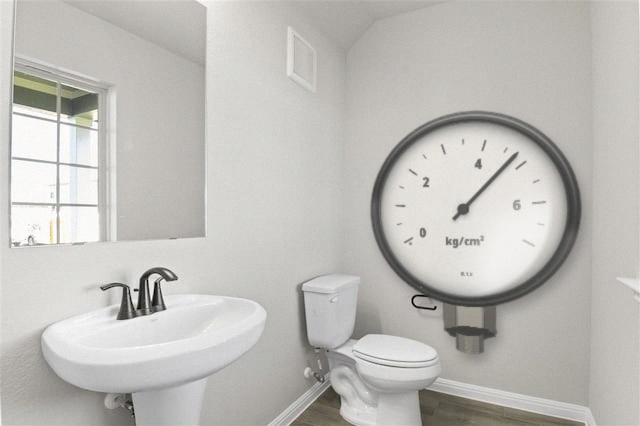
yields 4.75 kg/cm²
